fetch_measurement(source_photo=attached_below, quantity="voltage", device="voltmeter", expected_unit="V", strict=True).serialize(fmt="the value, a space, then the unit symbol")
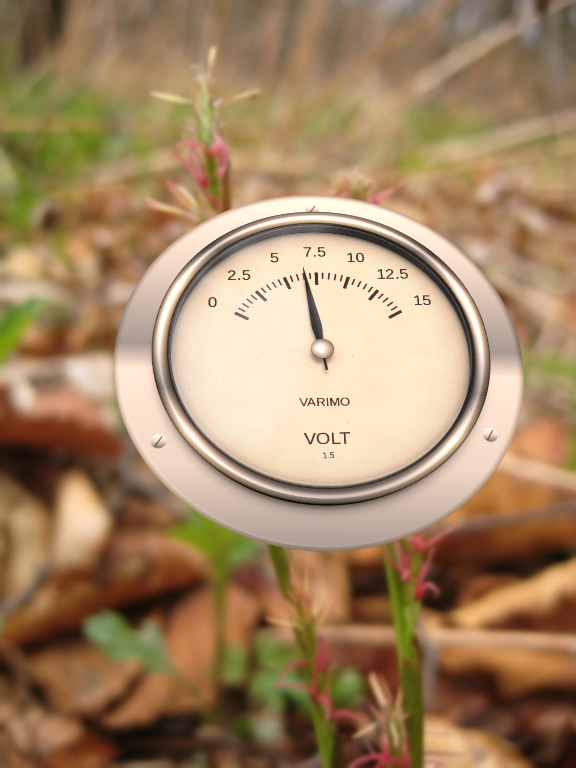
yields 6.5 V
